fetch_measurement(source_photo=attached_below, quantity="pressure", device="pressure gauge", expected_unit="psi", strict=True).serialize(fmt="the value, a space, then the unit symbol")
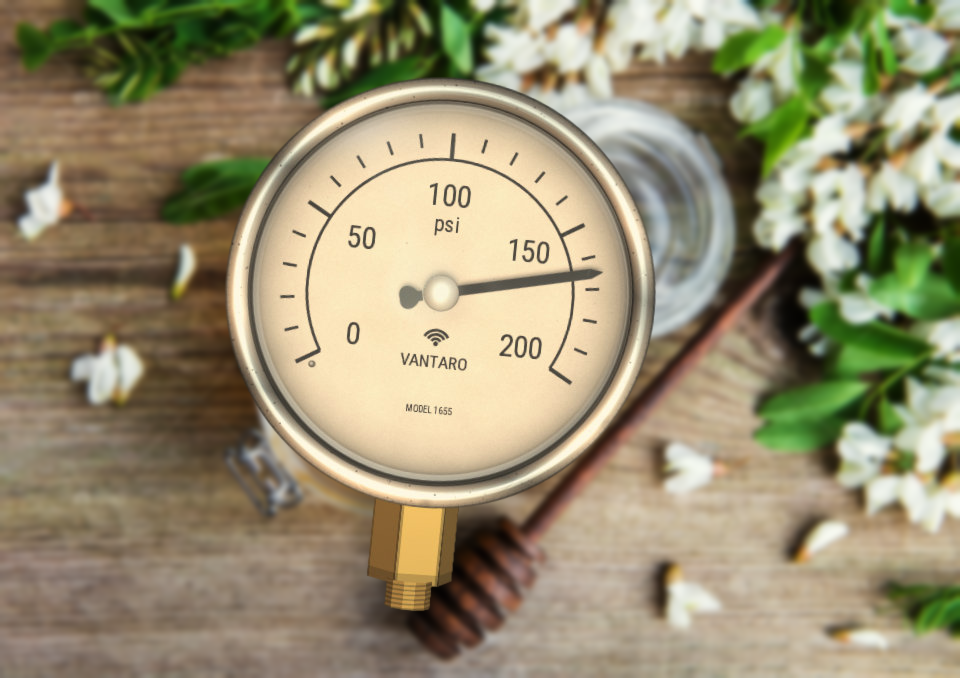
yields 165 psi
